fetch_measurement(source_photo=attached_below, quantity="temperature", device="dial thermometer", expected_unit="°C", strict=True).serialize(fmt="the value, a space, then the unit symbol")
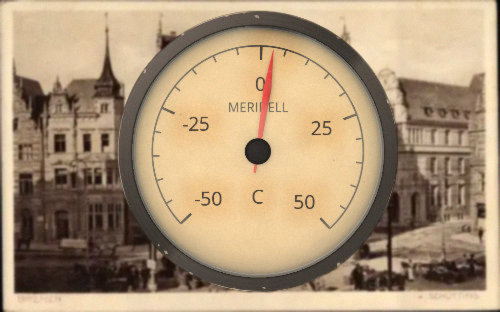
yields 2.5 °C
